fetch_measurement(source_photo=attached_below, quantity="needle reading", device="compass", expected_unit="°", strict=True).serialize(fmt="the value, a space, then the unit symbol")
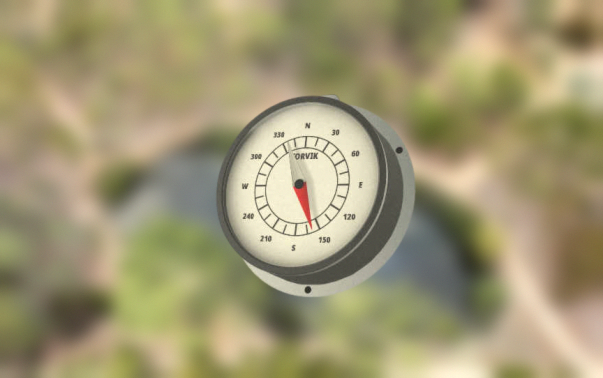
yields 157.5 °
